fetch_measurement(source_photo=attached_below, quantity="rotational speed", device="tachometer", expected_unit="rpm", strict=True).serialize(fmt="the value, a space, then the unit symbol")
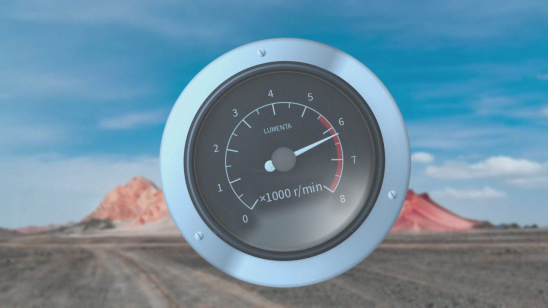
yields 6250 rpm
